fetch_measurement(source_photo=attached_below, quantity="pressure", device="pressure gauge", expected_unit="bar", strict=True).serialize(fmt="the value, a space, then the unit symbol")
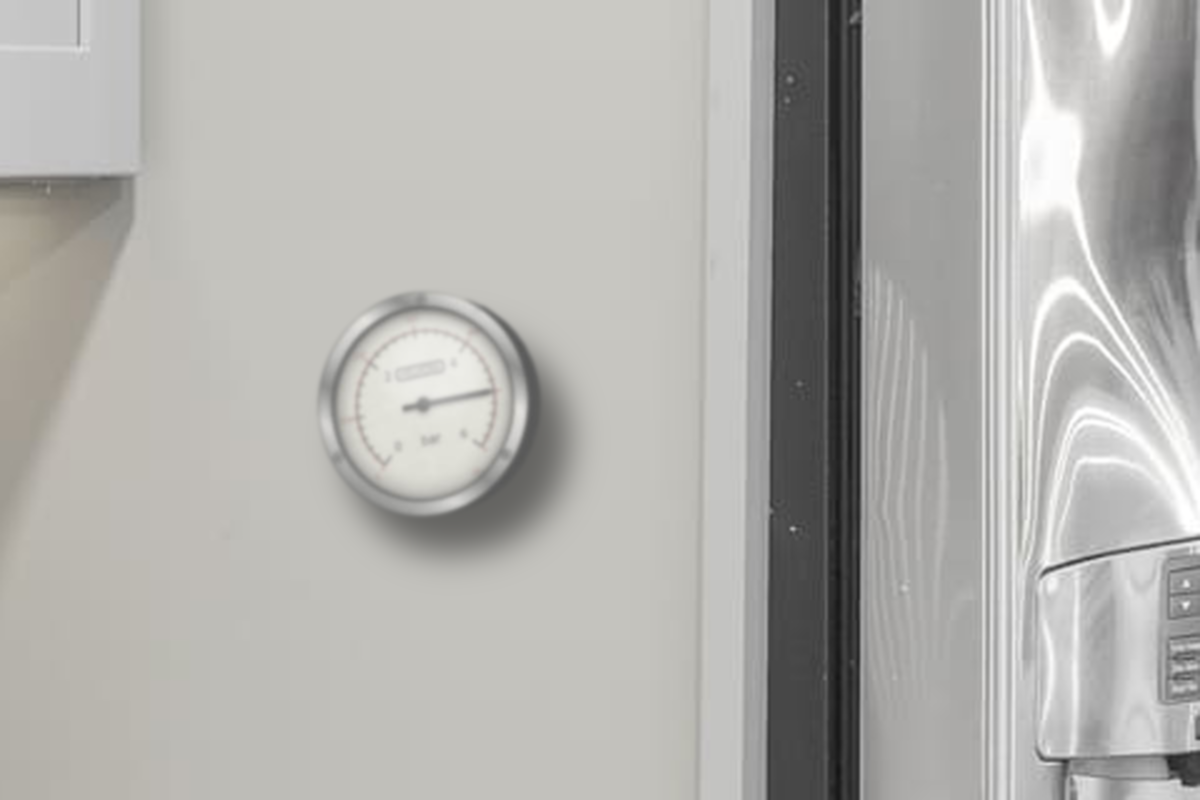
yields 5 bar
